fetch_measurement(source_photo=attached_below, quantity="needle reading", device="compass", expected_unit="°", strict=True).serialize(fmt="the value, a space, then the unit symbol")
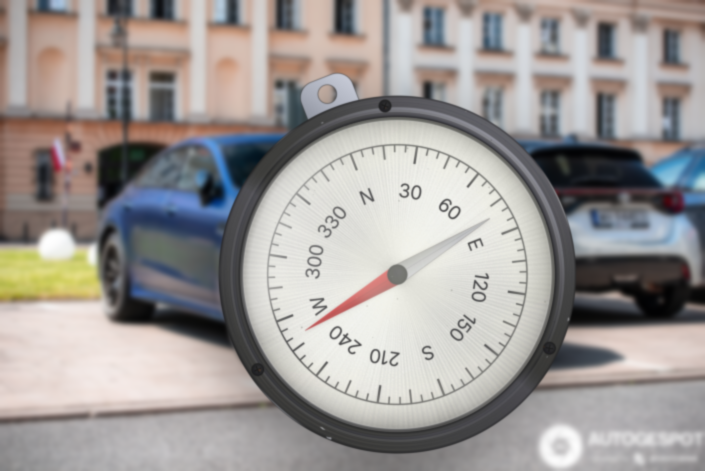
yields 260 °
